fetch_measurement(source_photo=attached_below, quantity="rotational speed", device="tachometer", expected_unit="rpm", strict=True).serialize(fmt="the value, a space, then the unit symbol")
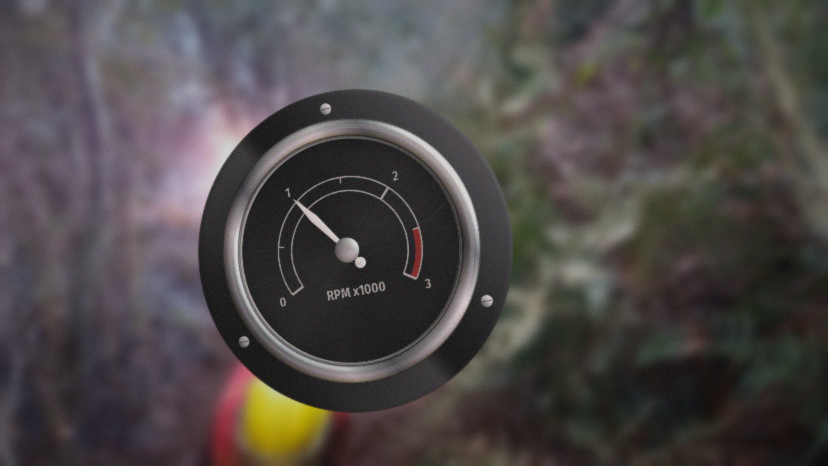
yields 1000 rpm
